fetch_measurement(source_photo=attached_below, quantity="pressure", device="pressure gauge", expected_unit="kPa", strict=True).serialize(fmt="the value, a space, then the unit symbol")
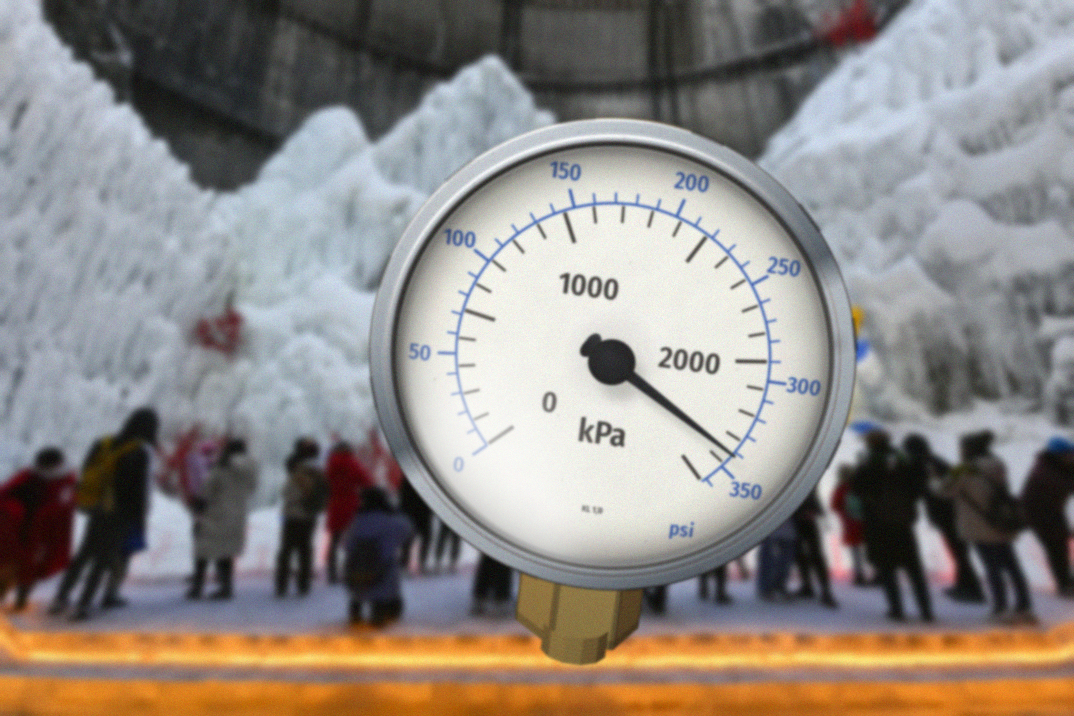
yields 2350 kPa
